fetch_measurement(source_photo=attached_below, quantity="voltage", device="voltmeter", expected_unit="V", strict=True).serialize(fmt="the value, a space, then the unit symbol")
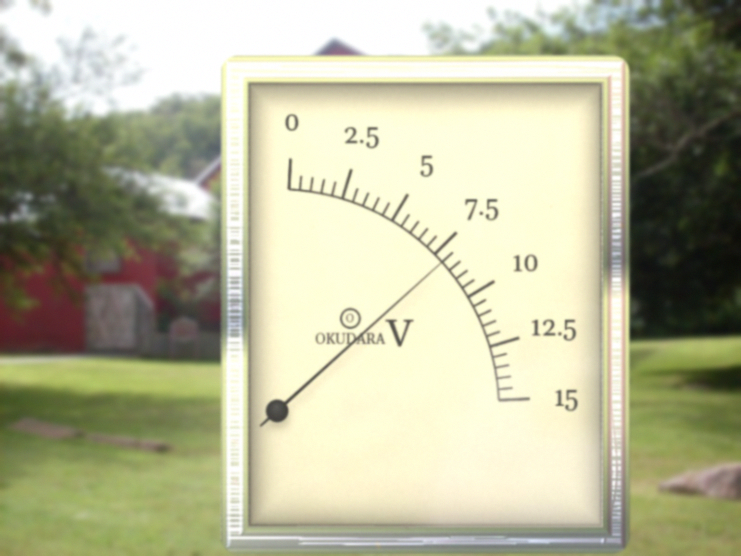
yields 8 V
